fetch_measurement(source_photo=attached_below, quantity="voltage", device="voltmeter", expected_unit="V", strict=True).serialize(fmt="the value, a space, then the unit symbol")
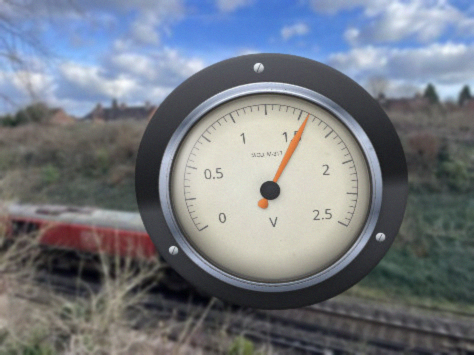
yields 1.55 V
